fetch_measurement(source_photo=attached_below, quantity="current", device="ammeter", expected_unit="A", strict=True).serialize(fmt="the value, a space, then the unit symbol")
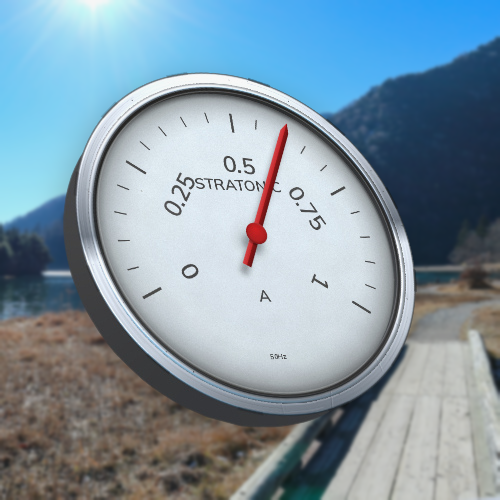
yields 0.6 A
